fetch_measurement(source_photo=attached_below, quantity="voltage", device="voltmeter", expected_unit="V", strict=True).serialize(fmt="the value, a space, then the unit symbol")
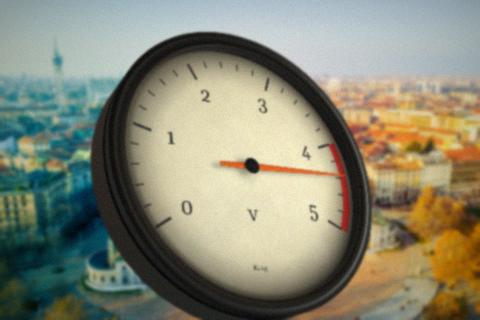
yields 4.4 V
